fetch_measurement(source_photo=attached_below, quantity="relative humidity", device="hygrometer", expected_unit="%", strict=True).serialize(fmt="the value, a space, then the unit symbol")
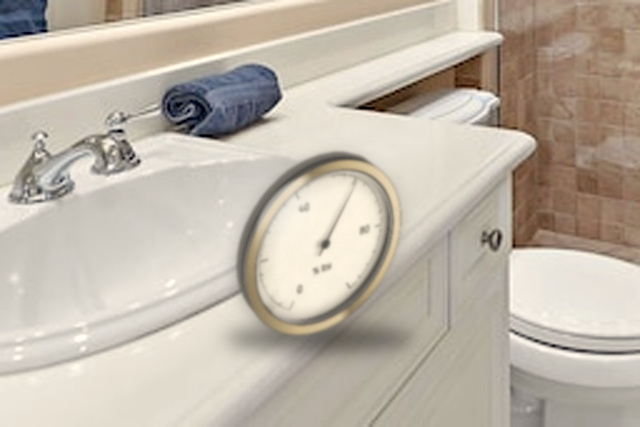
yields 60 %
